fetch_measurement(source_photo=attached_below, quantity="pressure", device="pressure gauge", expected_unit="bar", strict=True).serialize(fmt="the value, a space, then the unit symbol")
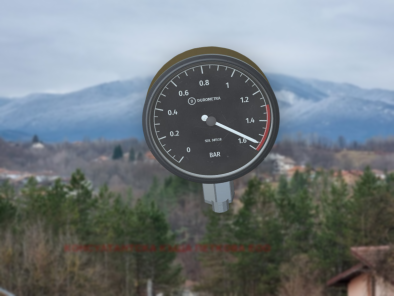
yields 1.55 bar
